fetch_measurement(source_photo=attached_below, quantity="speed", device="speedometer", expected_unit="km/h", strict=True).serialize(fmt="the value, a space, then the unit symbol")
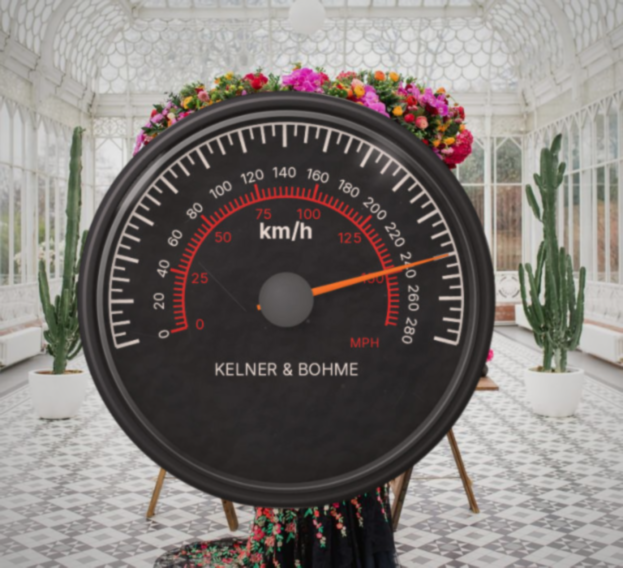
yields 240 km/h
